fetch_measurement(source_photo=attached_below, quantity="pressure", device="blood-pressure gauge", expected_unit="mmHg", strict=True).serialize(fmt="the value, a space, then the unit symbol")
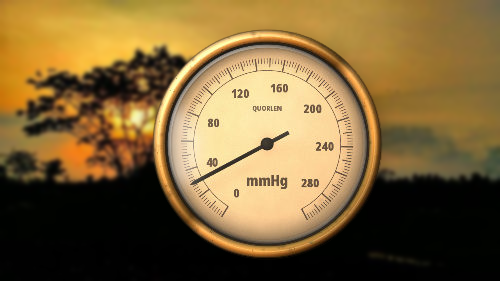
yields 30 mmHg
